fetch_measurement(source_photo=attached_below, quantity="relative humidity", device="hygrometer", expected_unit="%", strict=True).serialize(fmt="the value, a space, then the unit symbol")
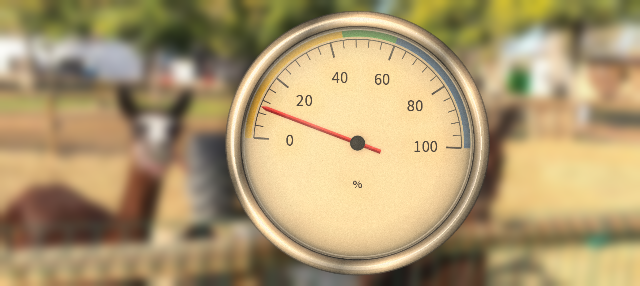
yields 10 %
